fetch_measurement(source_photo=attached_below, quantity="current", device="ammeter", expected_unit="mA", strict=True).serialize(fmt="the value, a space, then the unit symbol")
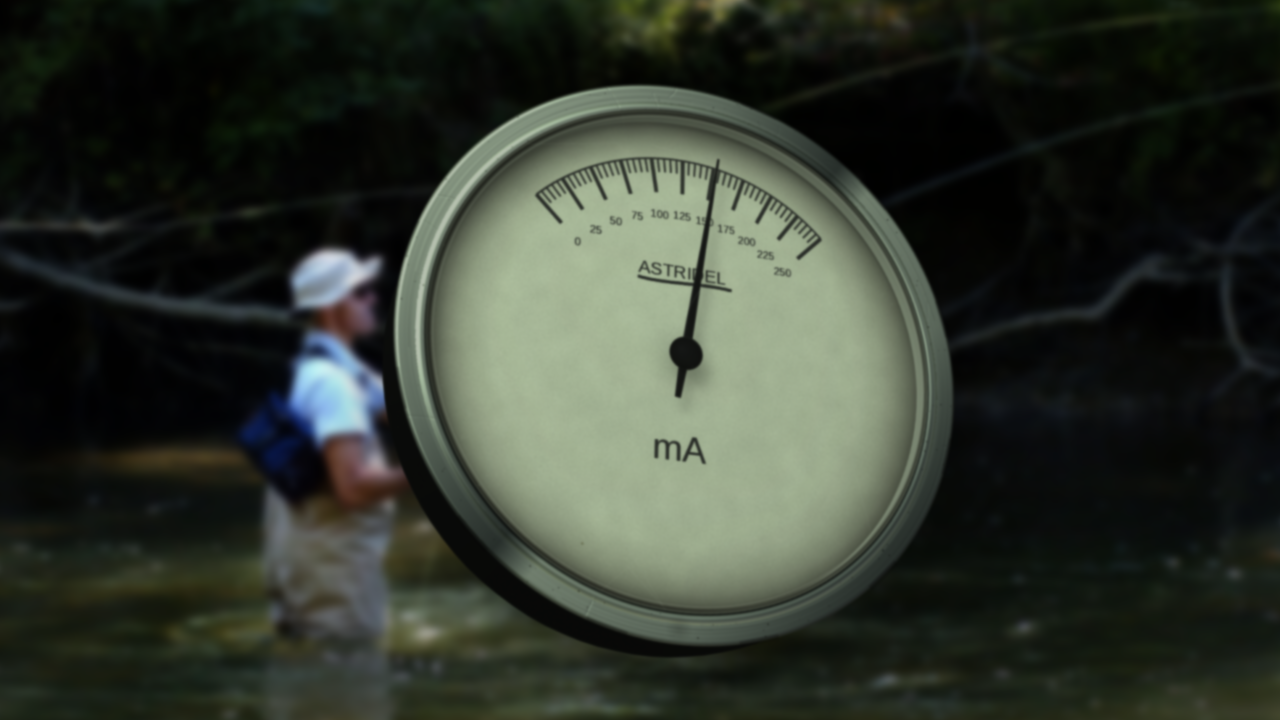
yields 150 mA
